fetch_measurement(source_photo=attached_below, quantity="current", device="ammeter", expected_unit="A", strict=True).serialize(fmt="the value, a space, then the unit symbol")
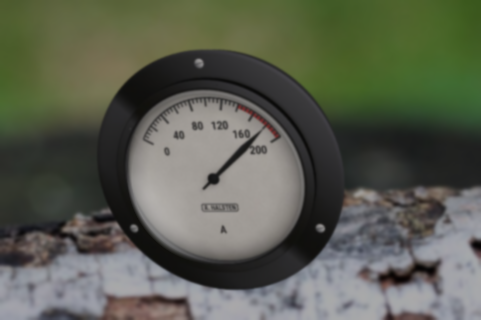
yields 180 A
